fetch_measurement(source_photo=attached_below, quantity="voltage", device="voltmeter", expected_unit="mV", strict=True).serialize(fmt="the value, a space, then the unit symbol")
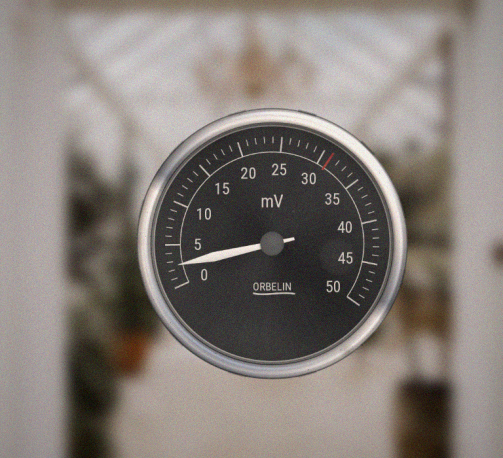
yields 2.5 mV
